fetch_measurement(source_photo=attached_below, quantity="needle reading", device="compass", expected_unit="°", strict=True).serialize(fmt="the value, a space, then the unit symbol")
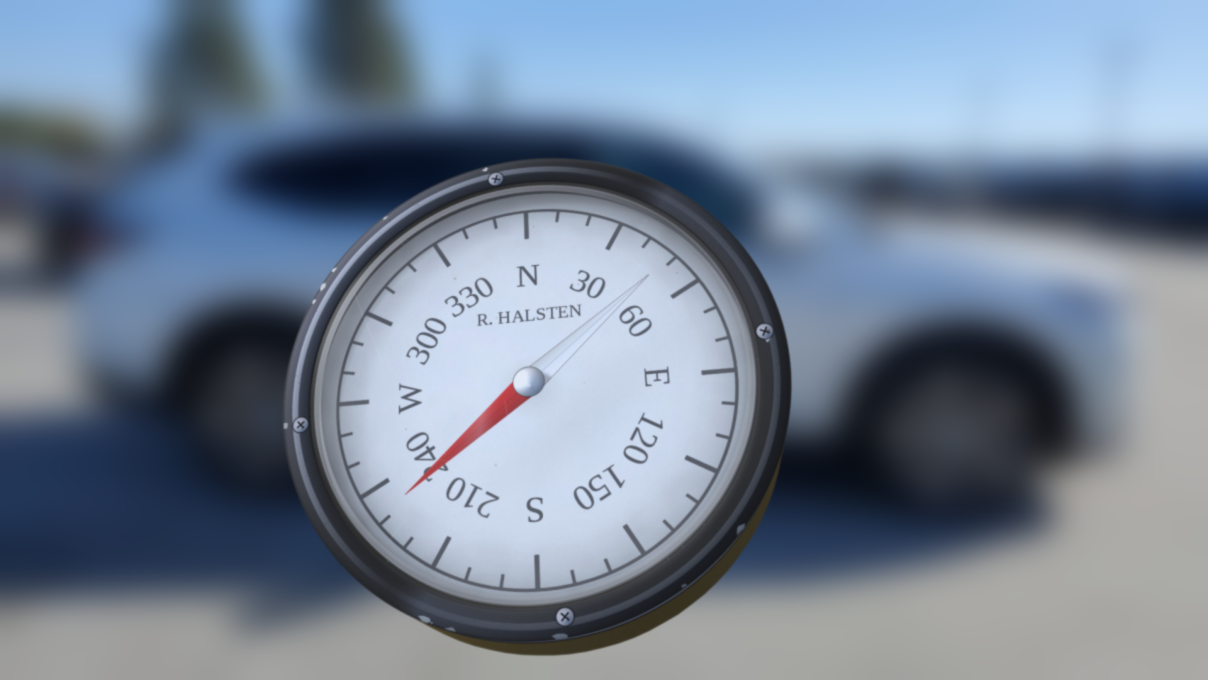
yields 230 °
